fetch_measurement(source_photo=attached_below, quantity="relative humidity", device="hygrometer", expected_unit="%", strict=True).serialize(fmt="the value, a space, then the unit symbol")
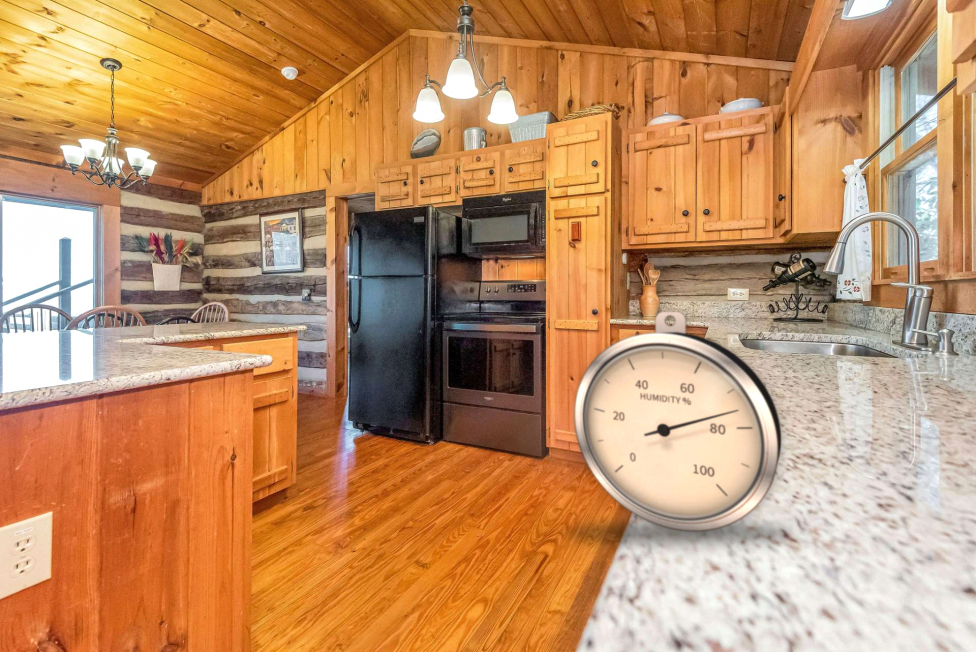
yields 75 %
